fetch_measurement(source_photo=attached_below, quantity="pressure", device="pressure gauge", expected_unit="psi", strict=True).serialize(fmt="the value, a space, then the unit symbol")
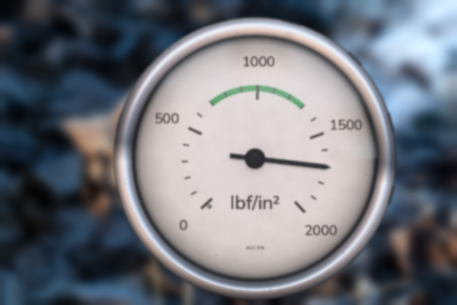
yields 1700 psi
